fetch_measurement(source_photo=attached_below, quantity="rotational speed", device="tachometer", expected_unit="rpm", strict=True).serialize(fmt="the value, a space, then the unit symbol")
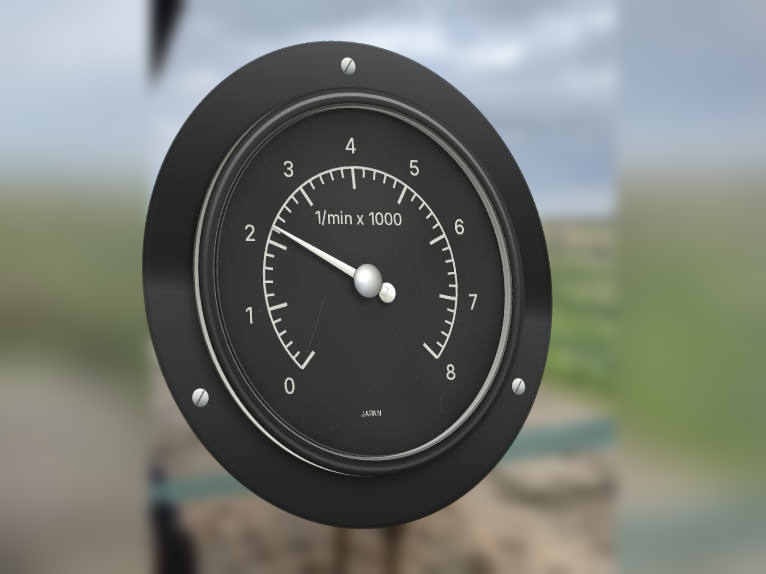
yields 2200 rpm
